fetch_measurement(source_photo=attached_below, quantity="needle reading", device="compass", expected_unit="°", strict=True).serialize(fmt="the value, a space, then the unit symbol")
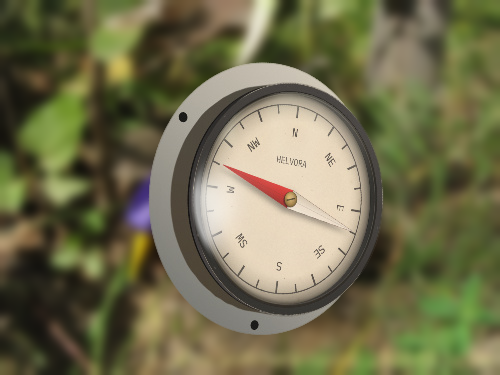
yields 285 °
